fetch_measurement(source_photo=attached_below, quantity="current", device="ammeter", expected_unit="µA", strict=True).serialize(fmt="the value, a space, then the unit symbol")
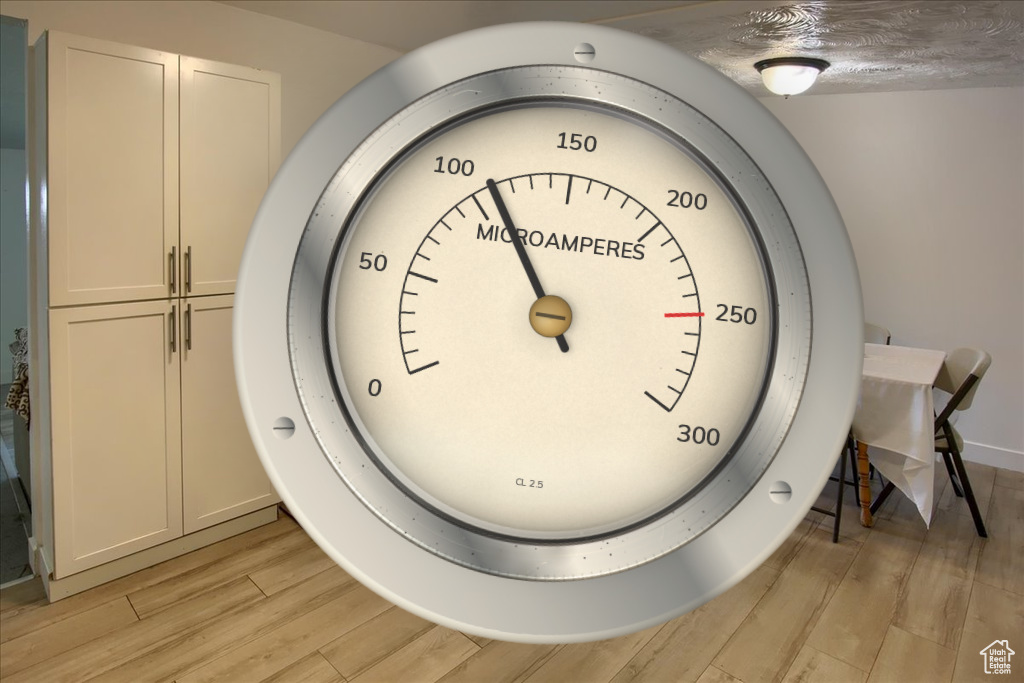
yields 110 µA
